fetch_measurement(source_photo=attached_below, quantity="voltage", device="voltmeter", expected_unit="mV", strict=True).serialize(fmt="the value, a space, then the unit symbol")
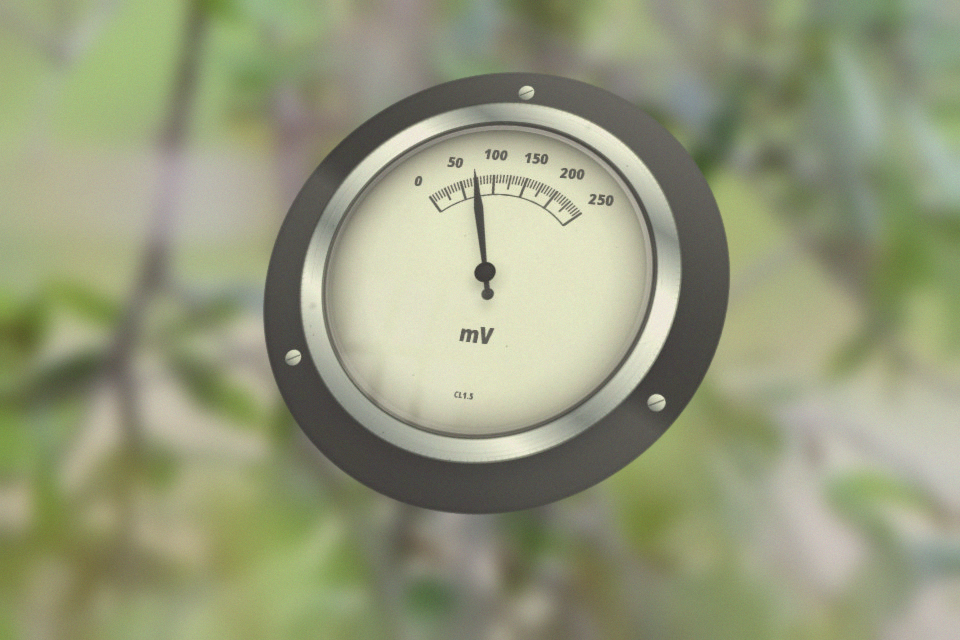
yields 75 mV
